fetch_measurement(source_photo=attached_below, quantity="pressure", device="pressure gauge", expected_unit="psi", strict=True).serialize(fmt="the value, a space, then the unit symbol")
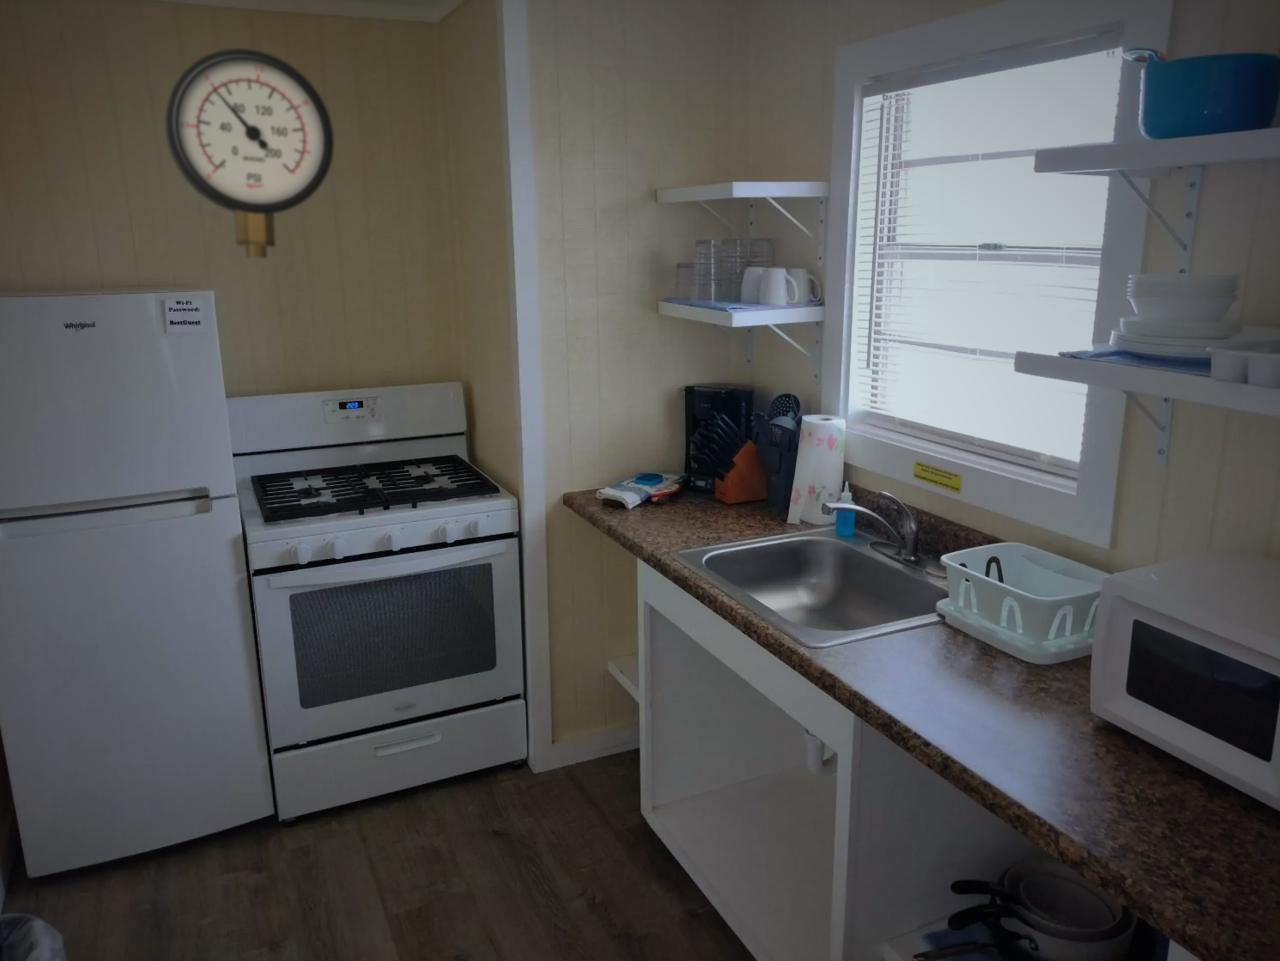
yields 70 psi
